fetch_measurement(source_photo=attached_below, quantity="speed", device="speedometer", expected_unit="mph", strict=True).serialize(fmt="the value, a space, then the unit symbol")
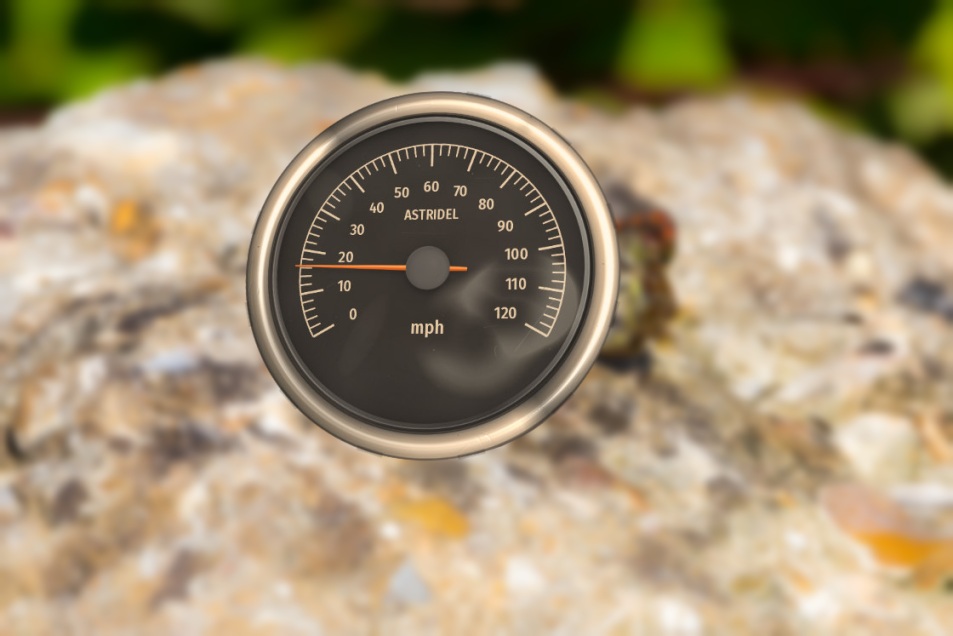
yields 16 mph
